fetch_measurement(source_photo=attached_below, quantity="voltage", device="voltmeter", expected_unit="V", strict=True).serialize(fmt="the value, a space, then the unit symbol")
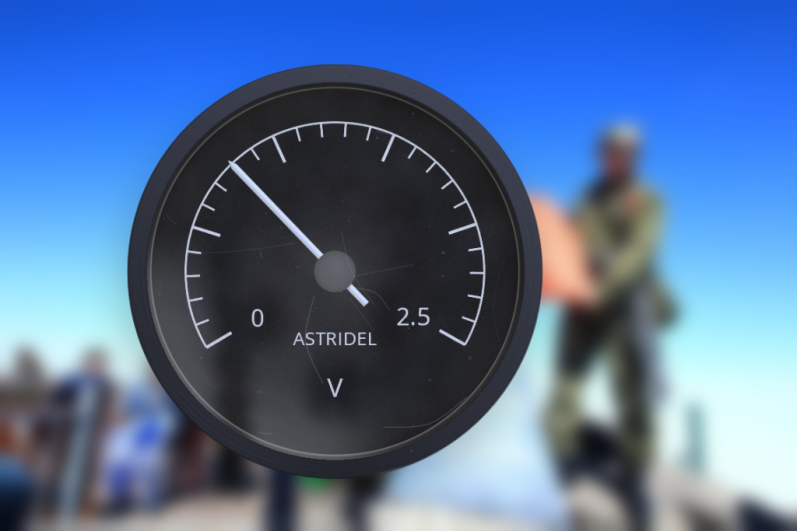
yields 0.8 V
